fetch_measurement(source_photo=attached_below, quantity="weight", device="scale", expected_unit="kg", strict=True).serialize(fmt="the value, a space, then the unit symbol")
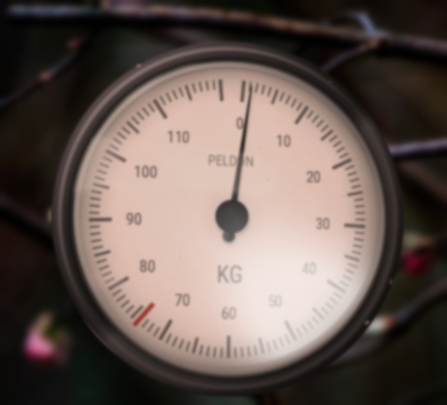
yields 1 kg
